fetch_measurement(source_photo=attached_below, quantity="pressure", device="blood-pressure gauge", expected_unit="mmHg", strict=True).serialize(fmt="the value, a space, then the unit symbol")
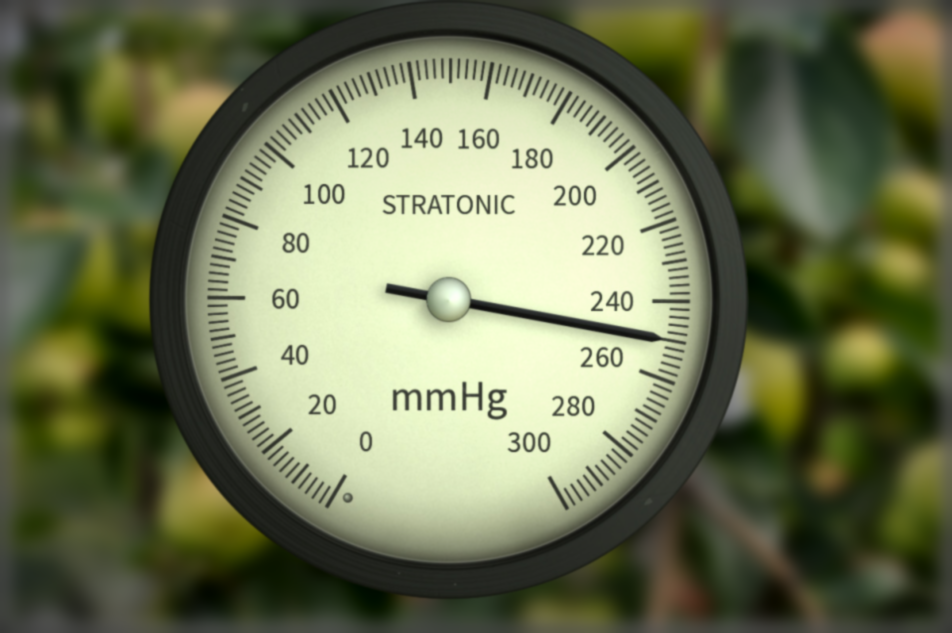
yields 250 mmHg
